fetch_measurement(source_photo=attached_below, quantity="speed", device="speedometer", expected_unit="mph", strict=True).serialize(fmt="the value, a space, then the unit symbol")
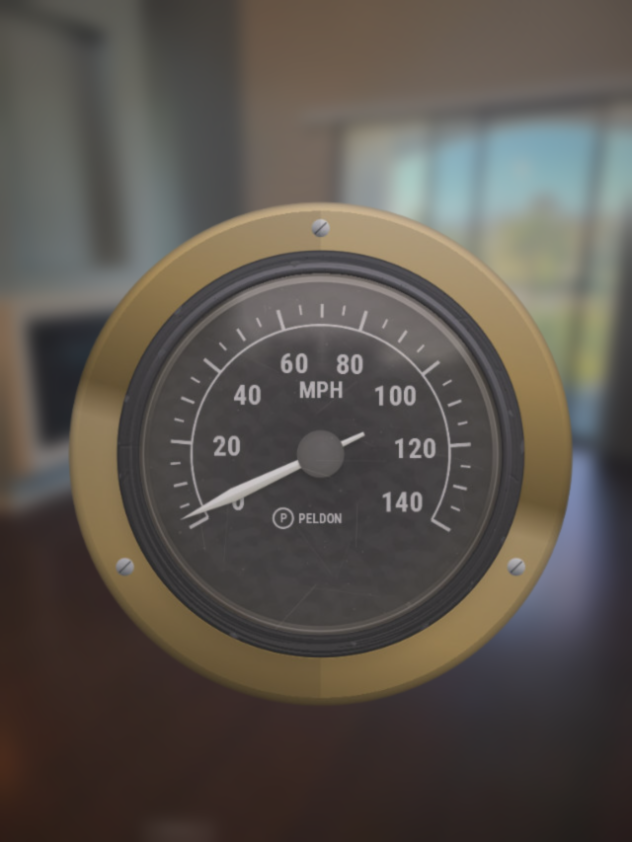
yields 2.5 mph
